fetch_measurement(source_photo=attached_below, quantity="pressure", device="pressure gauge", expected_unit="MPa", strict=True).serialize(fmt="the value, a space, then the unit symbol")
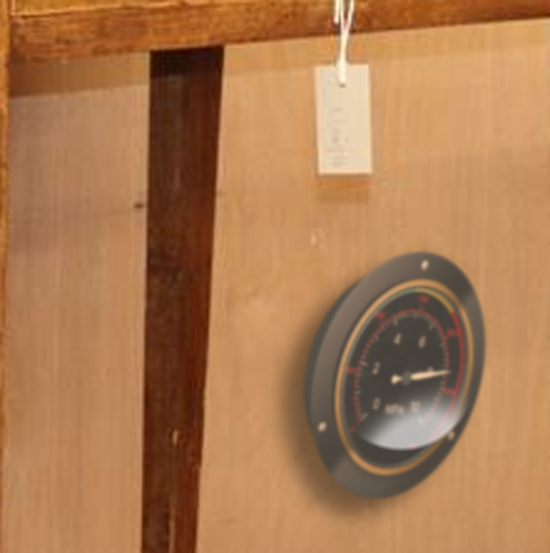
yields 8 MPa
